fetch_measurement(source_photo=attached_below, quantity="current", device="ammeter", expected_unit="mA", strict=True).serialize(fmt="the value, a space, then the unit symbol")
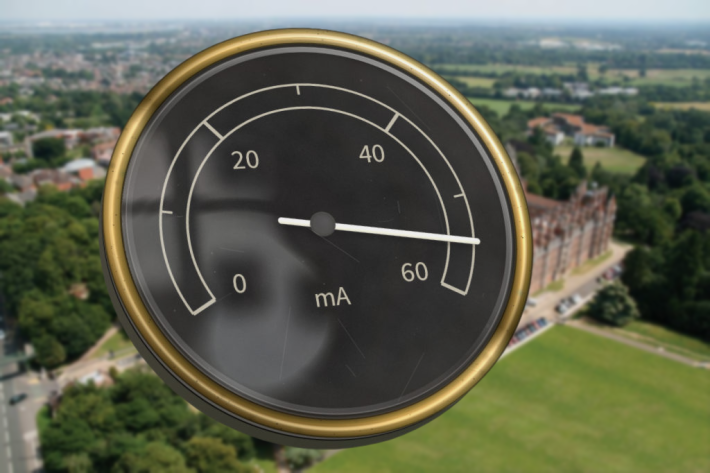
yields 55 mA
